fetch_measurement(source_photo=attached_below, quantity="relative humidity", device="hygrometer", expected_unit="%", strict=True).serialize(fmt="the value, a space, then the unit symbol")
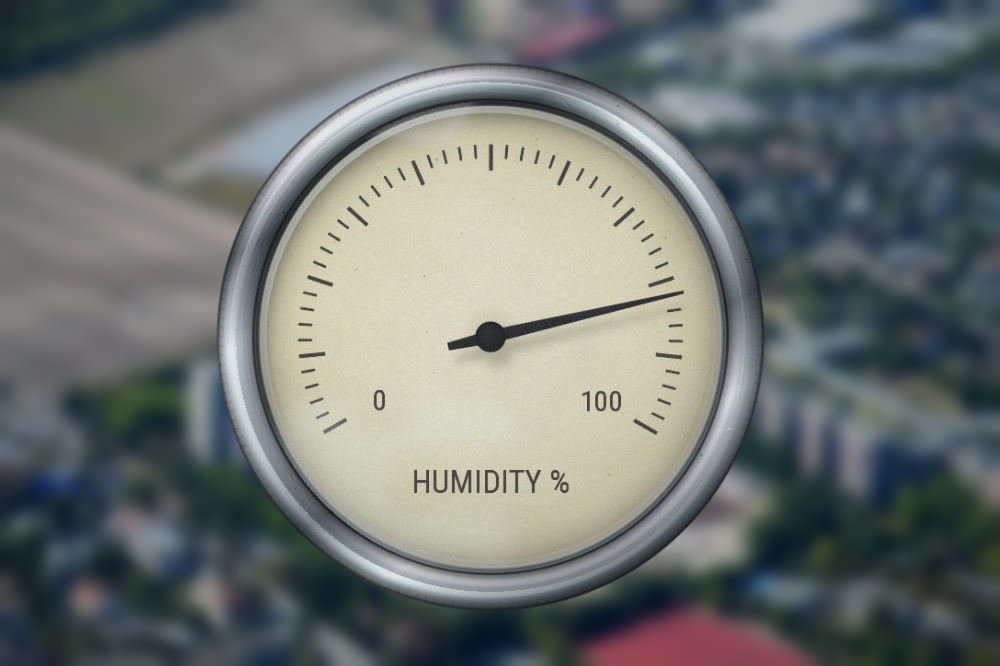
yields 82 %
